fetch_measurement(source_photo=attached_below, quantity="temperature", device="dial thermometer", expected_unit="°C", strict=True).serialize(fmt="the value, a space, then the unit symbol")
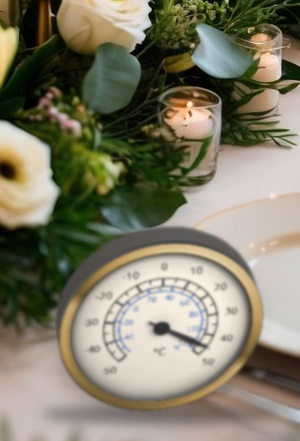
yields 45 °C
